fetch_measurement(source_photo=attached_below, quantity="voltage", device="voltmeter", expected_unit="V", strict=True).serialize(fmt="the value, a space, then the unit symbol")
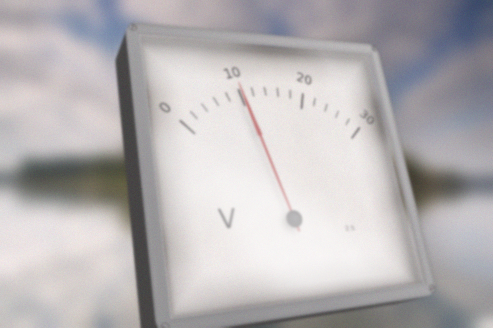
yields 10 V
